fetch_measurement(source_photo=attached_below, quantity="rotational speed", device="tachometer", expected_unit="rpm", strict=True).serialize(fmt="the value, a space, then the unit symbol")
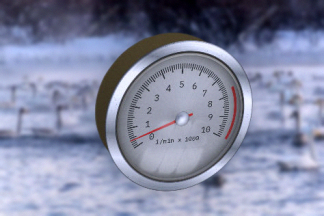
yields 500 rpm
